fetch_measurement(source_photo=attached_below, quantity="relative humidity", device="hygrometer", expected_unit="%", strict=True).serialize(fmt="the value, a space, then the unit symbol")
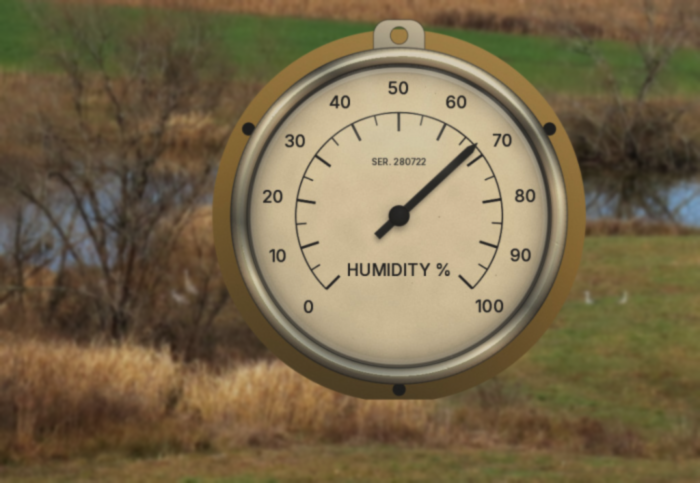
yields 67.5 %
